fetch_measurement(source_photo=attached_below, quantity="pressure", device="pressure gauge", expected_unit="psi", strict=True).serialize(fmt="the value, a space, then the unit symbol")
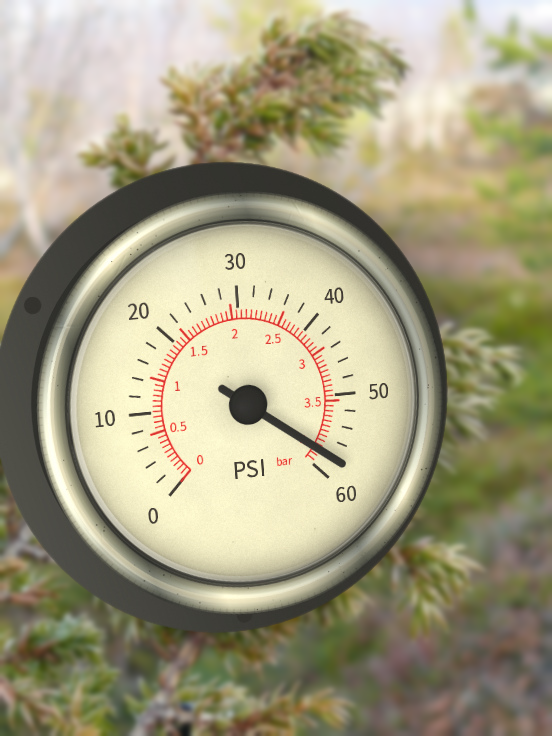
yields 58 psi
